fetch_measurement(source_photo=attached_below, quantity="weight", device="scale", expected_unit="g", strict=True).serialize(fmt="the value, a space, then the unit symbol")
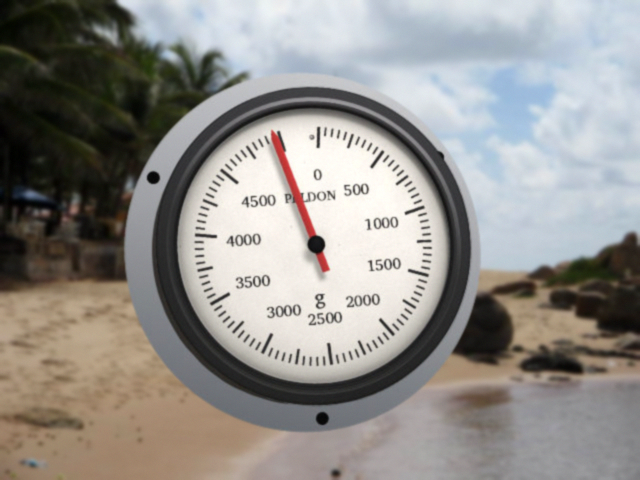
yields 4950 g
